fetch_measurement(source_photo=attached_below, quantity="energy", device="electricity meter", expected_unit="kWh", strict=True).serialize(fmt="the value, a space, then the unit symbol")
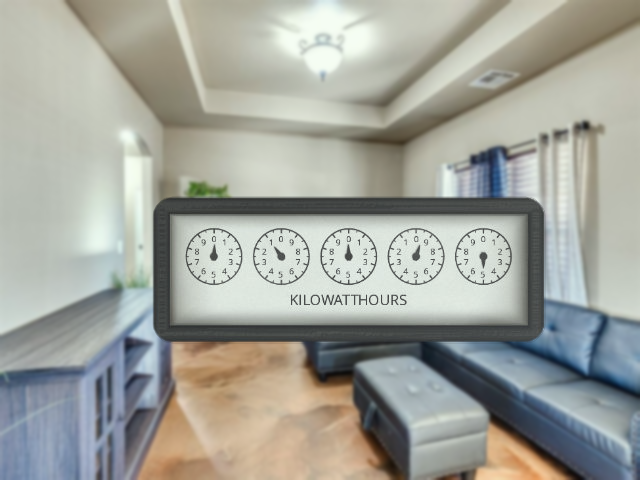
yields 995 kWh
